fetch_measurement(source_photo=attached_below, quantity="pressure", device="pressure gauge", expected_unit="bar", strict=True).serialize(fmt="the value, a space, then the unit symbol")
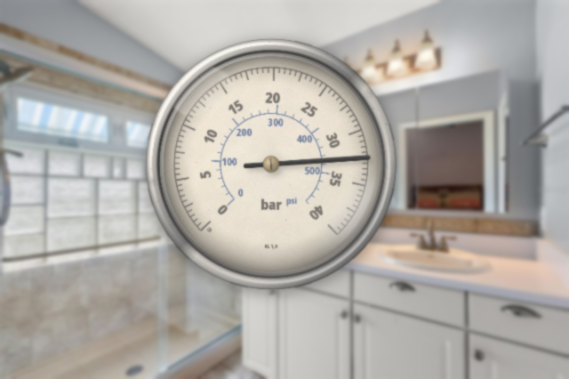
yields 32.5 bar
